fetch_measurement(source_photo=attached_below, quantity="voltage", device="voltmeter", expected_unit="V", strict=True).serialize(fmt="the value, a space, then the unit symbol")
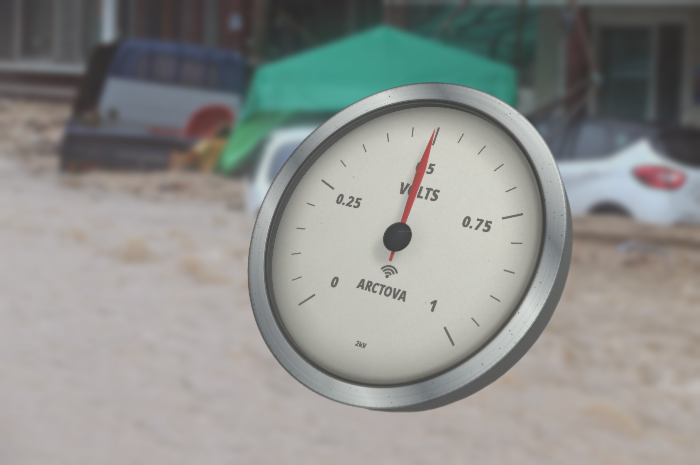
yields 0.5 V
